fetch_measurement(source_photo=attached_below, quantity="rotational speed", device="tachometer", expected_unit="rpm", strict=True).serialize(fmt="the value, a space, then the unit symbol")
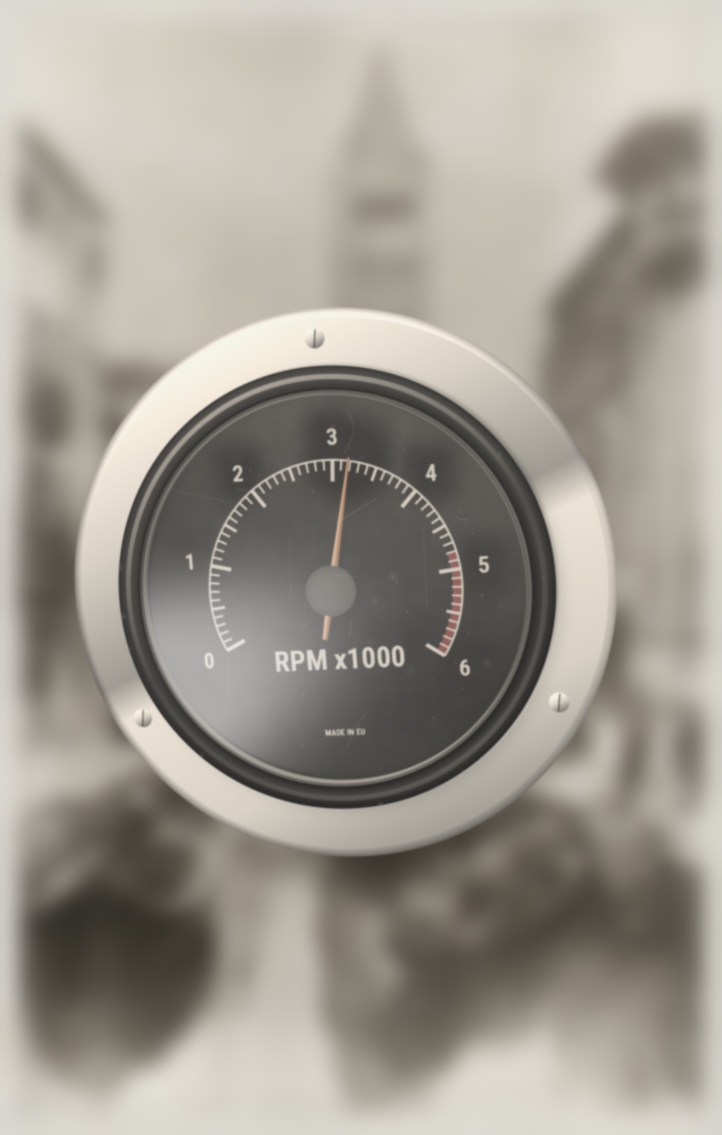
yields 3200 rpm
